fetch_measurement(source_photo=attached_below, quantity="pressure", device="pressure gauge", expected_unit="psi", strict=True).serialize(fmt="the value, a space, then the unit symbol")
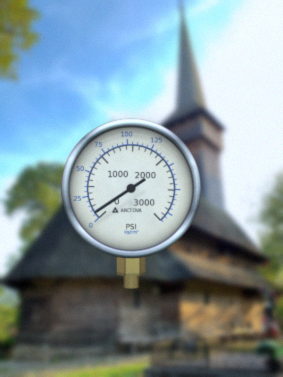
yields 100 psi
